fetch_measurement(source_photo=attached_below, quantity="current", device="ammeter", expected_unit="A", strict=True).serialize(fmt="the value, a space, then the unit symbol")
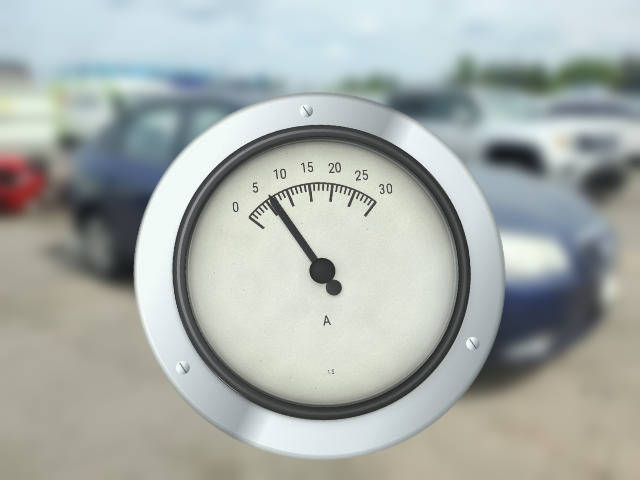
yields 6 A
